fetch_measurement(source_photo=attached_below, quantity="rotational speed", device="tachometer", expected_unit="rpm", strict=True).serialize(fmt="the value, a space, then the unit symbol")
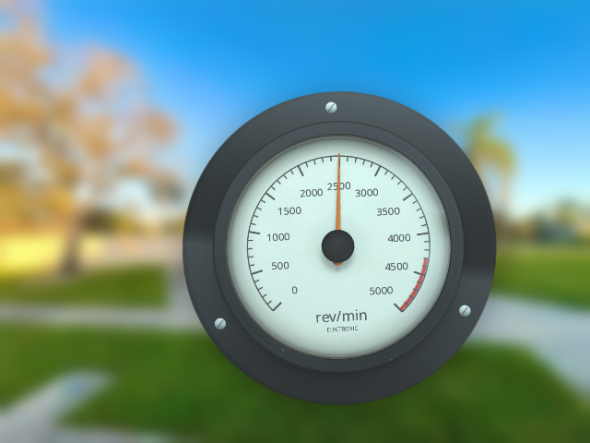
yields 2500 rpm
